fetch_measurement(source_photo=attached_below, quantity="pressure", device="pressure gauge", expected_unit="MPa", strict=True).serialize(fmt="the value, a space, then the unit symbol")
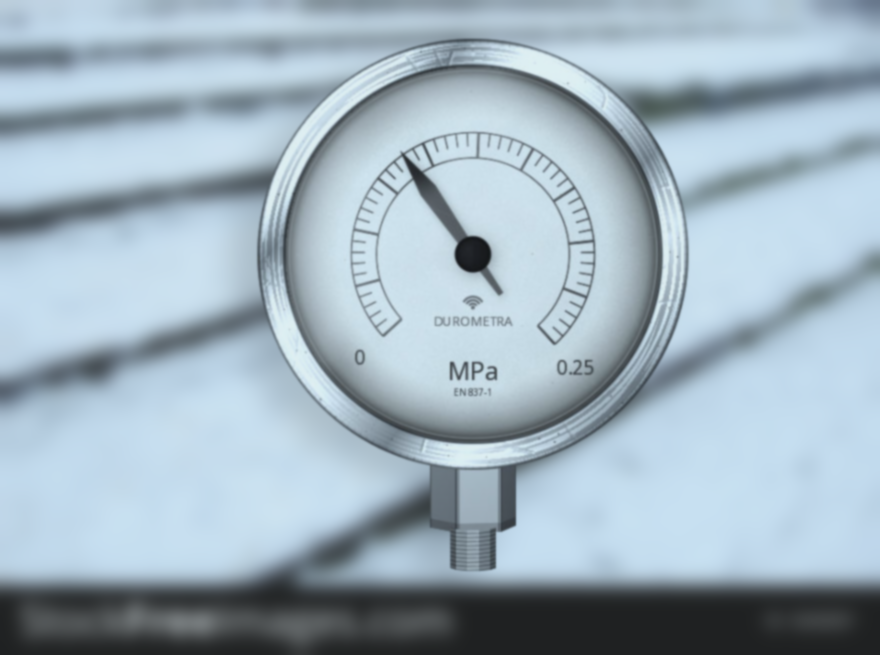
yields 0.09 MPa
